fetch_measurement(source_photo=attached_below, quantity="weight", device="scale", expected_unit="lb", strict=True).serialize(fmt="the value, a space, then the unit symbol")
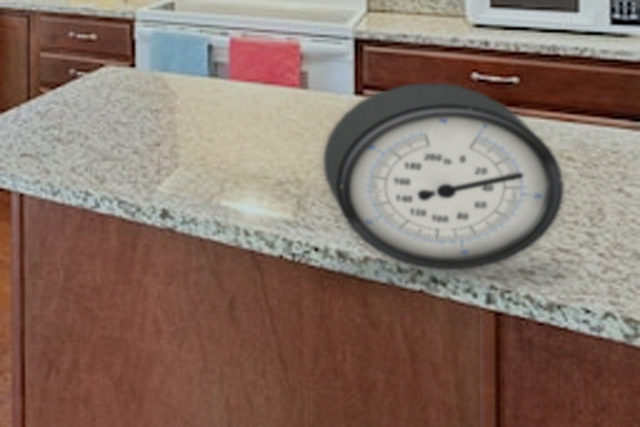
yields 30 lb
